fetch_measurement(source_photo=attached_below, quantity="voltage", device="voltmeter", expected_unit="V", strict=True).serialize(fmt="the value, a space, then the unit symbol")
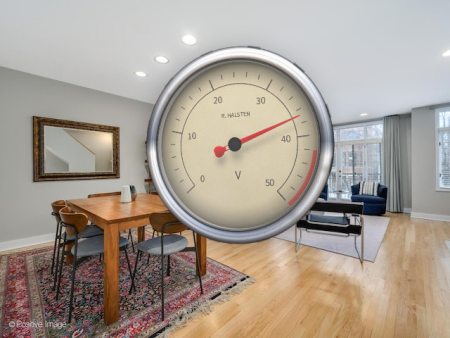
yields 37 V
